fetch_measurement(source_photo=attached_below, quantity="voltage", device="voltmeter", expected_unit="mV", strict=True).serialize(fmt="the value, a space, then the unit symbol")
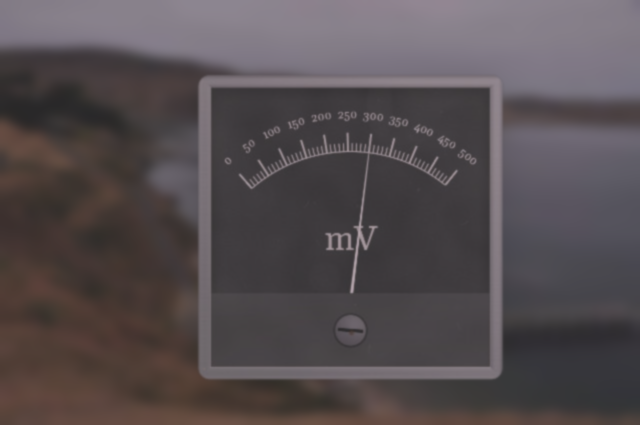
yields 300 mV
